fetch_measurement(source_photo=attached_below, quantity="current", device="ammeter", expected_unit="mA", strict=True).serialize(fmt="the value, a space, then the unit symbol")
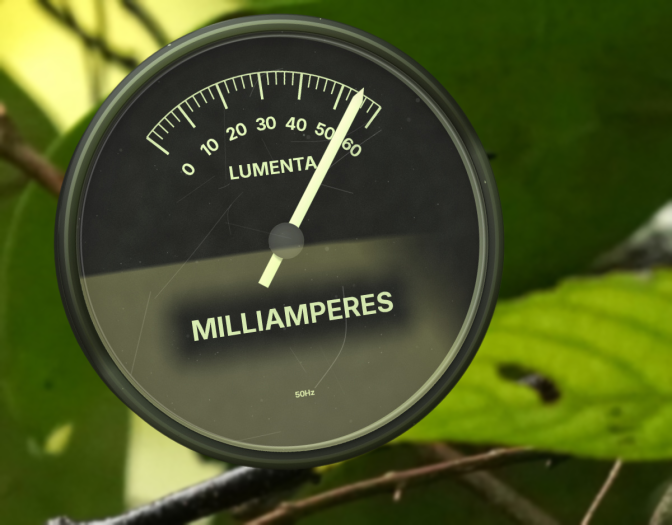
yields 54 mA
